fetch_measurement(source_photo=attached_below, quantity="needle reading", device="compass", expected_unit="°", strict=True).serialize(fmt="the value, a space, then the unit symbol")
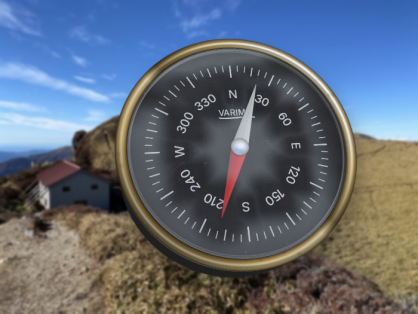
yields 200 °
